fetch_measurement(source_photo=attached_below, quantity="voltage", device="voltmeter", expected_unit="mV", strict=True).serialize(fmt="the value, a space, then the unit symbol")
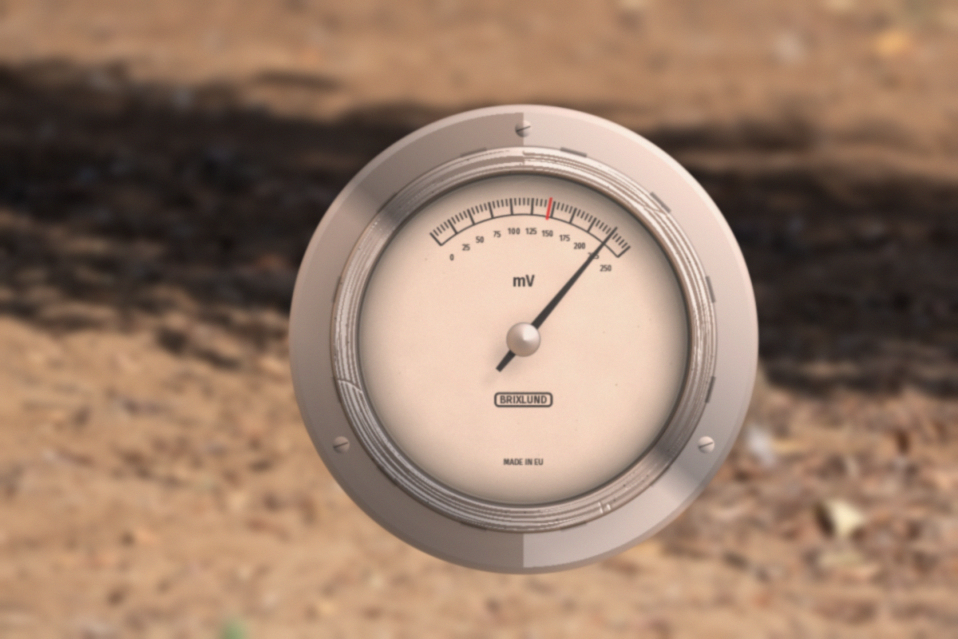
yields 225 mV
